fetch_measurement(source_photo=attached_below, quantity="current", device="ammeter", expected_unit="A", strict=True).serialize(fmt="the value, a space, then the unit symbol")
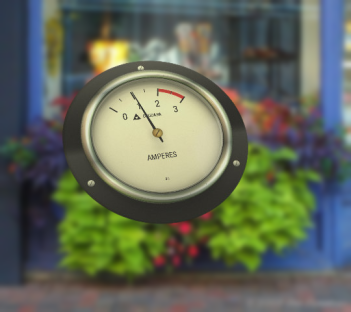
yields 1 A
